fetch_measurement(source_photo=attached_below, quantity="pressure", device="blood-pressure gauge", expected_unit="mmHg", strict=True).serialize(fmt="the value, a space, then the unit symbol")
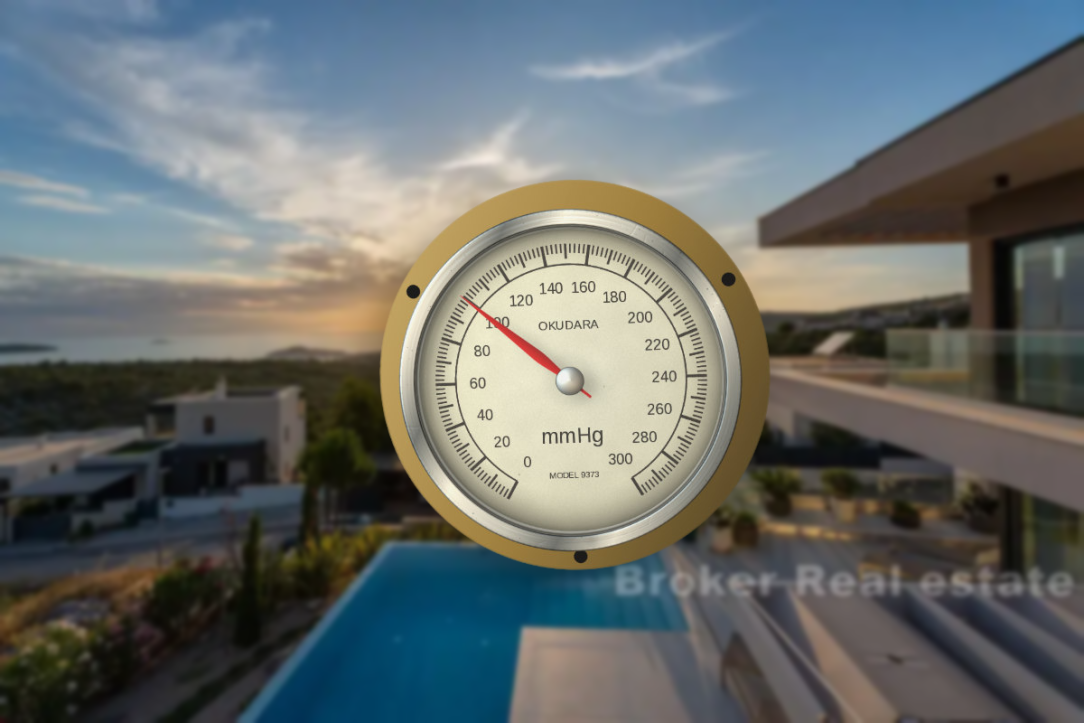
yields 100 mmHg
